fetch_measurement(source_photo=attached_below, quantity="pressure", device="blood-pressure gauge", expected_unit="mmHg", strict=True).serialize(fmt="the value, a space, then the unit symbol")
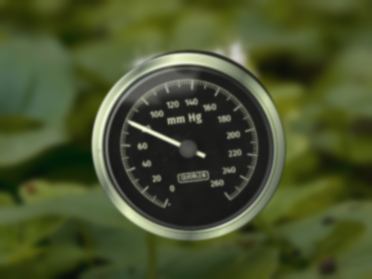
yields 80 mmHg
